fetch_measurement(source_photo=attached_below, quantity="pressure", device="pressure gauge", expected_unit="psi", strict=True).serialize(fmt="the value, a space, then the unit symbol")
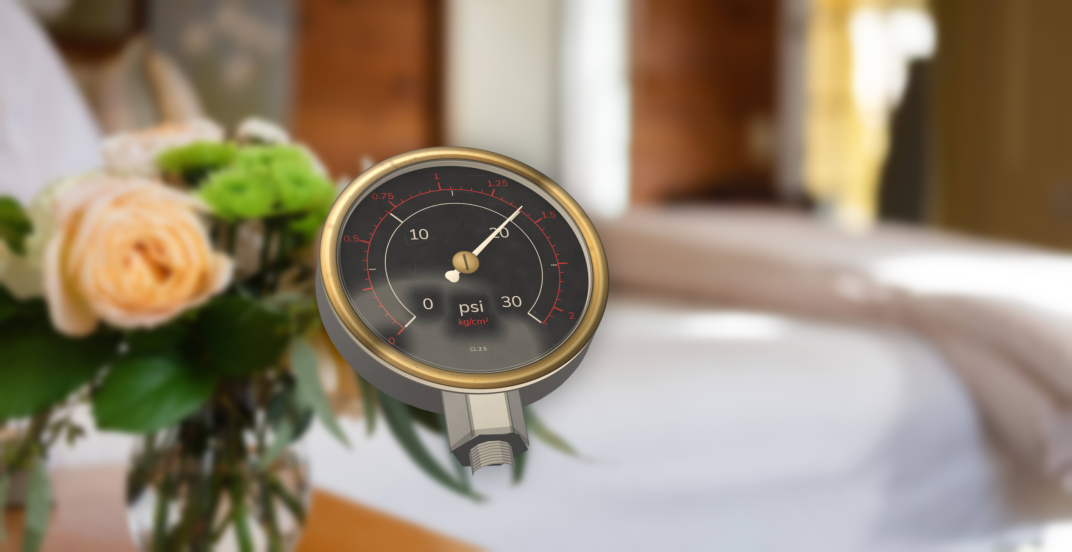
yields 20 psi
